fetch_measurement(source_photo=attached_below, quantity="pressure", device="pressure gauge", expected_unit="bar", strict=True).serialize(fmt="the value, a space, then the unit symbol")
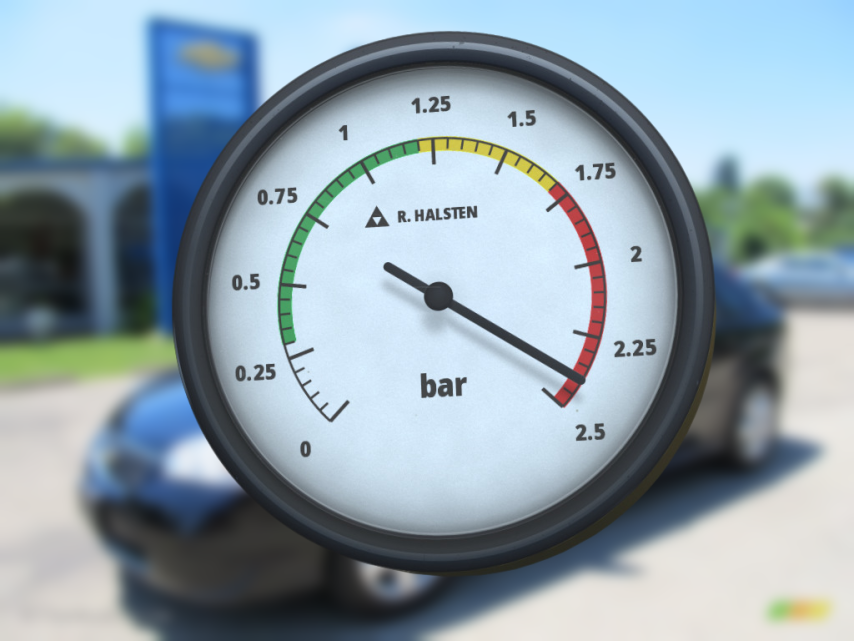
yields 2.4 bar
